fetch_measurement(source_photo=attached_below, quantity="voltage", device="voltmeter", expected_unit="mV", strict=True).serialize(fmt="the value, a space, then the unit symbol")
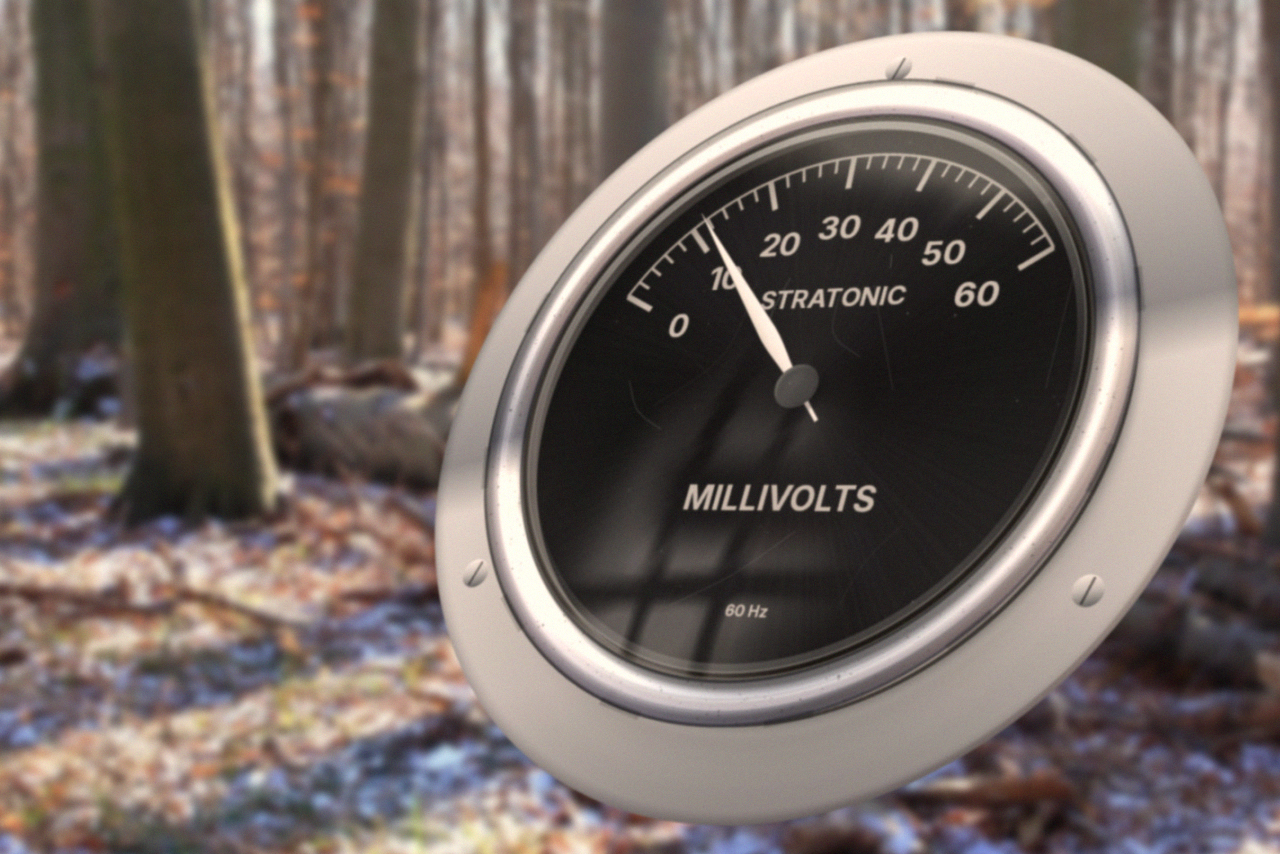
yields 12 mV
